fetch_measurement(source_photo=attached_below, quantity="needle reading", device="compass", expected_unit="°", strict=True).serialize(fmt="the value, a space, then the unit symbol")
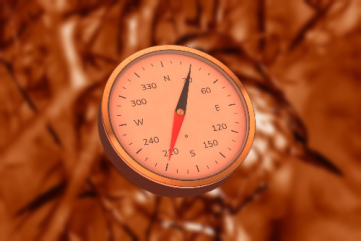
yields 210 °
